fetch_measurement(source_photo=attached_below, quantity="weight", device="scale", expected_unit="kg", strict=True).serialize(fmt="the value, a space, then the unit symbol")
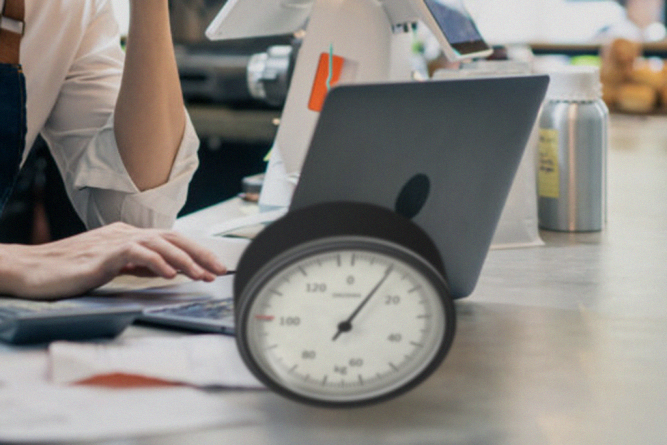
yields 10 kg
